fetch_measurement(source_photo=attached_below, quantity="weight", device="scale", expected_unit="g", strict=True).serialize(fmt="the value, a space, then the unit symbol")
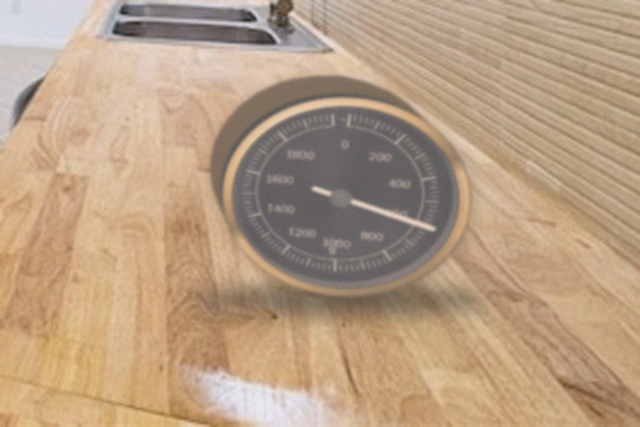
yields 600 g
